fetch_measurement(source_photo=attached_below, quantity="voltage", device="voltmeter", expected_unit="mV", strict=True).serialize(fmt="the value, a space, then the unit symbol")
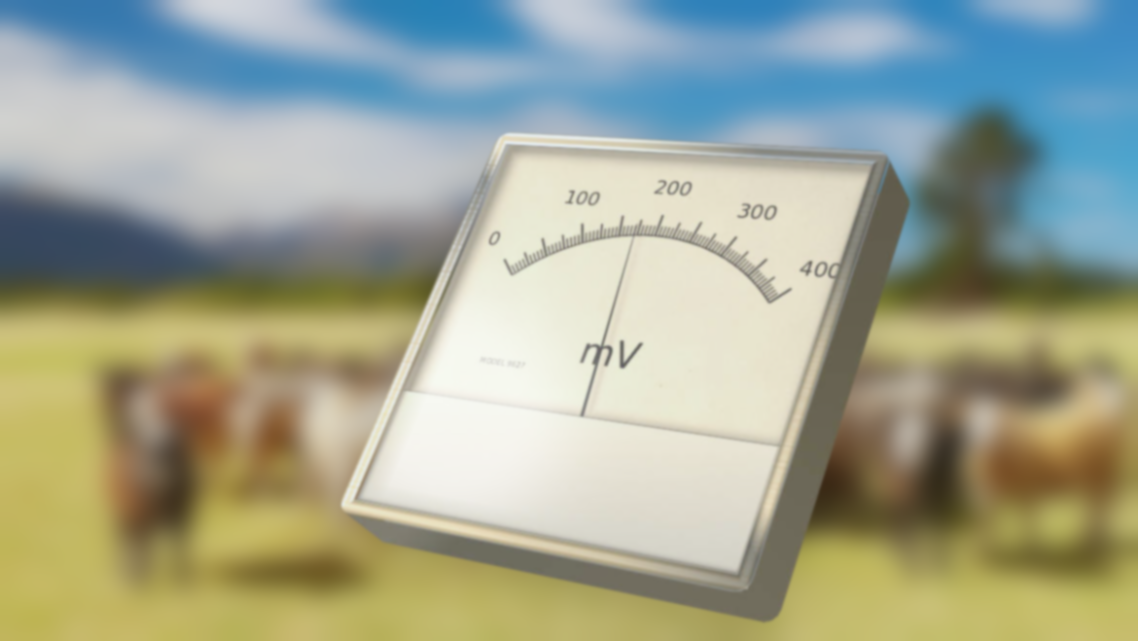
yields 175 mV
